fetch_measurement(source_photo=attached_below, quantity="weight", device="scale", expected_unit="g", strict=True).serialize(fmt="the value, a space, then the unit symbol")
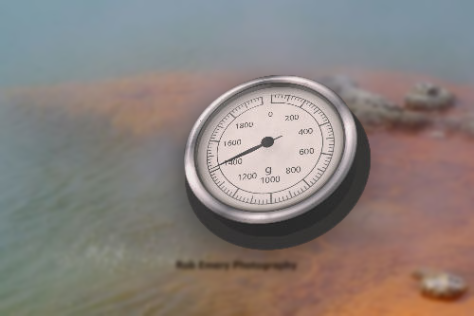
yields 1400 g
